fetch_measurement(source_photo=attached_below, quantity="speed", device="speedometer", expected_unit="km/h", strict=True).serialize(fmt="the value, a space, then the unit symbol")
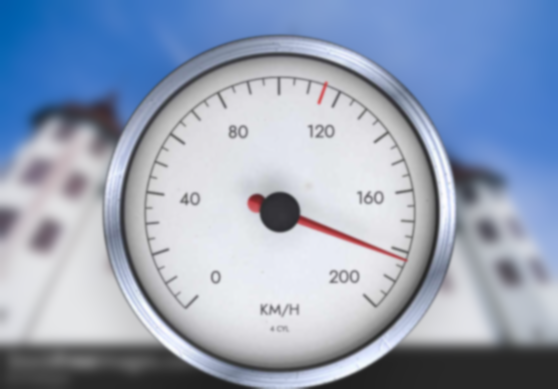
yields 182.5 km/h
